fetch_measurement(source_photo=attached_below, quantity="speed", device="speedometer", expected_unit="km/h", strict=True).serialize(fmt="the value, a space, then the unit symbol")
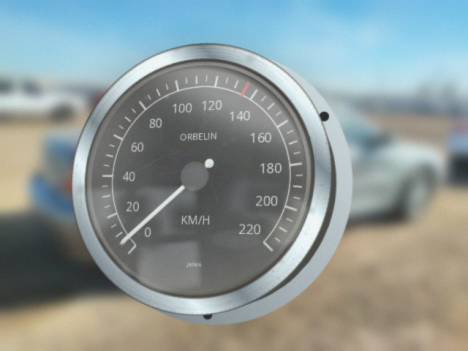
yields 5 km/h
